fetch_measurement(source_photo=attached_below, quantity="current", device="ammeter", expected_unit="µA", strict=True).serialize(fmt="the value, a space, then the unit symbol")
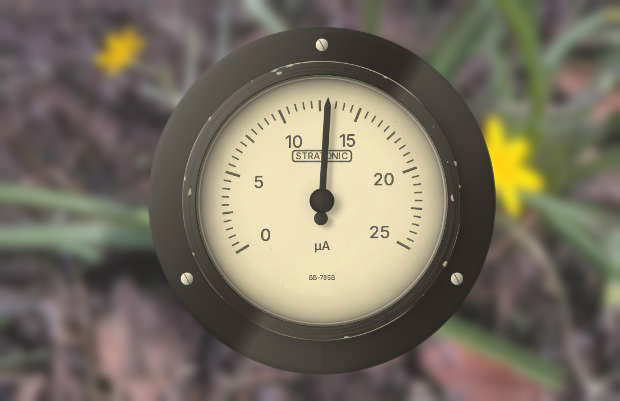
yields 13 µA
